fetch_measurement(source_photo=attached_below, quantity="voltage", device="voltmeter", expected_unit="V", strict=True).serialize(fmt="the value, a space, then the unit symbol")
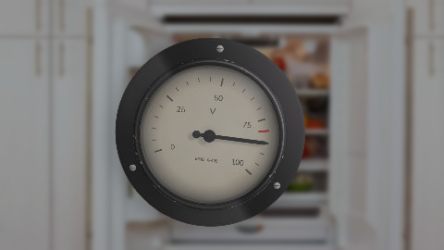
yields 85 V
